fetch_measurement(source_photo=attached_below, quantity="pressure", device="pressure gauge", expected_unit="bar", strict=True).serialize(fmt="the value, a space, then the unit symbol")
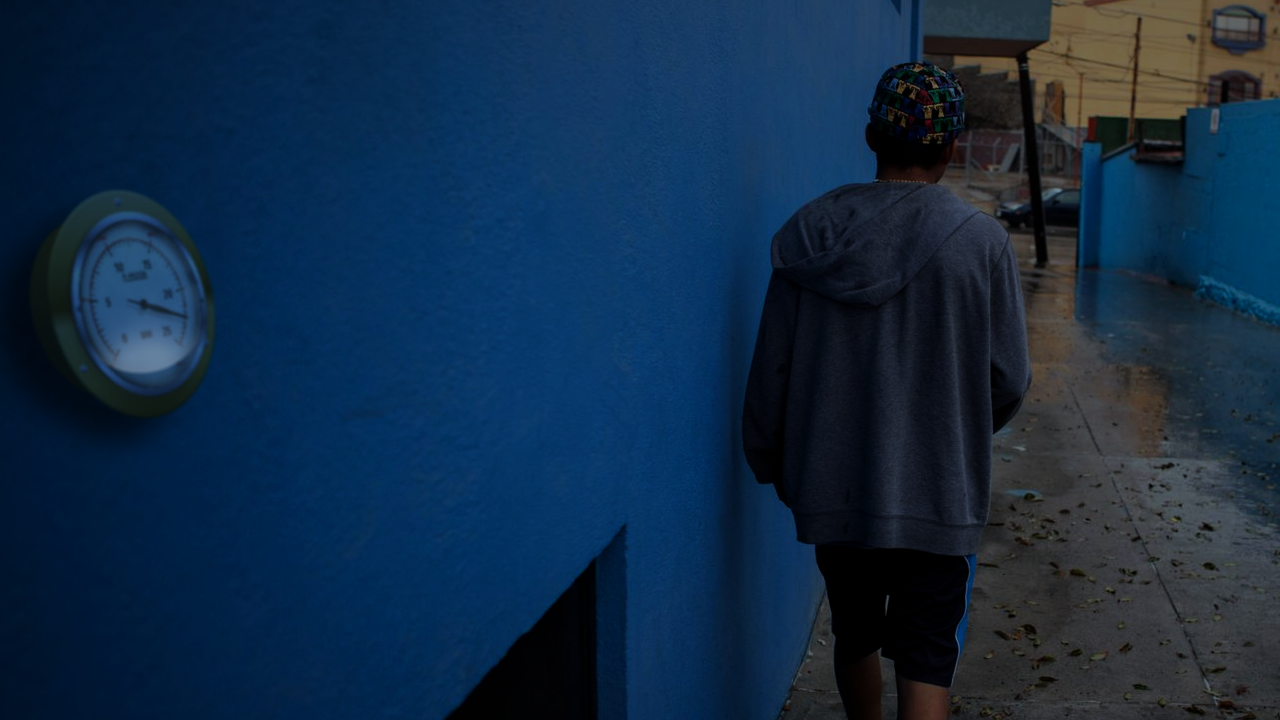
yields 22.5 bar
